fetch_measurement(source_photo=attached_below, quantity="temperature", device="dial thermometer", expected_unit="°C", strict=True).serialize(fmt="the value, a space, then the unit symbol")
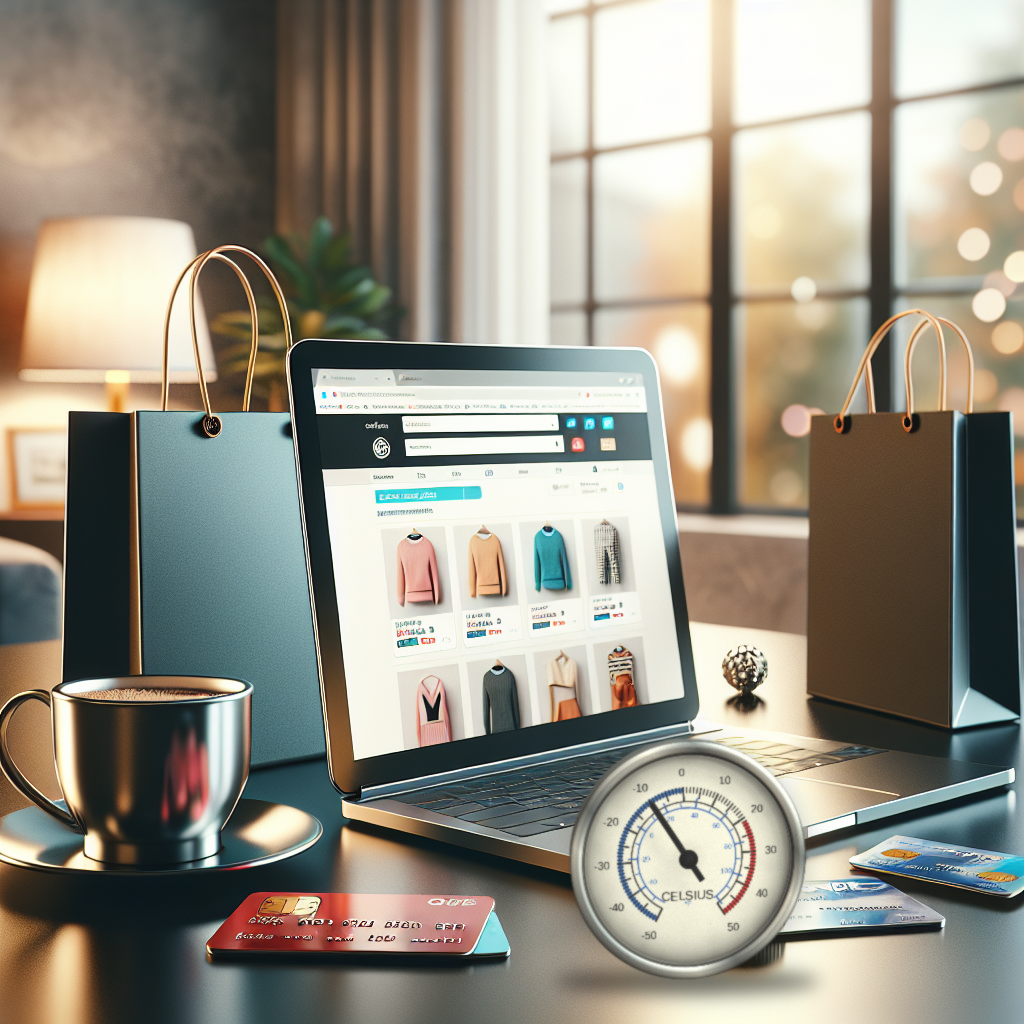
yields -10 °C
